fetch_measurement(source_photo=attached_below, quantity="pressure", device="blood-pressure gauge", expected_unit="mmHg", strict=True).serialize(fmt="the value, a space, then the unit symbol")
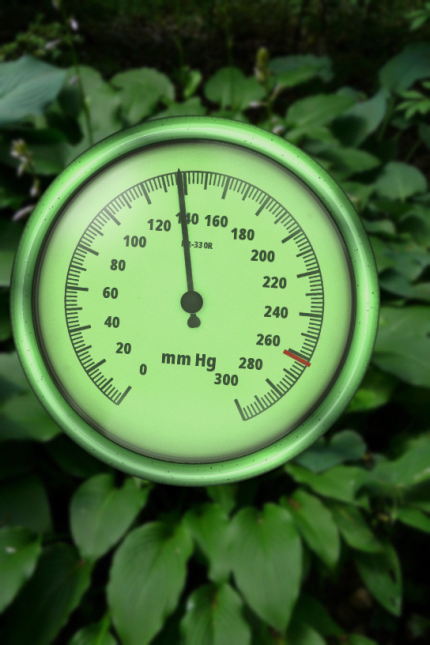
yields 138 mmHg
